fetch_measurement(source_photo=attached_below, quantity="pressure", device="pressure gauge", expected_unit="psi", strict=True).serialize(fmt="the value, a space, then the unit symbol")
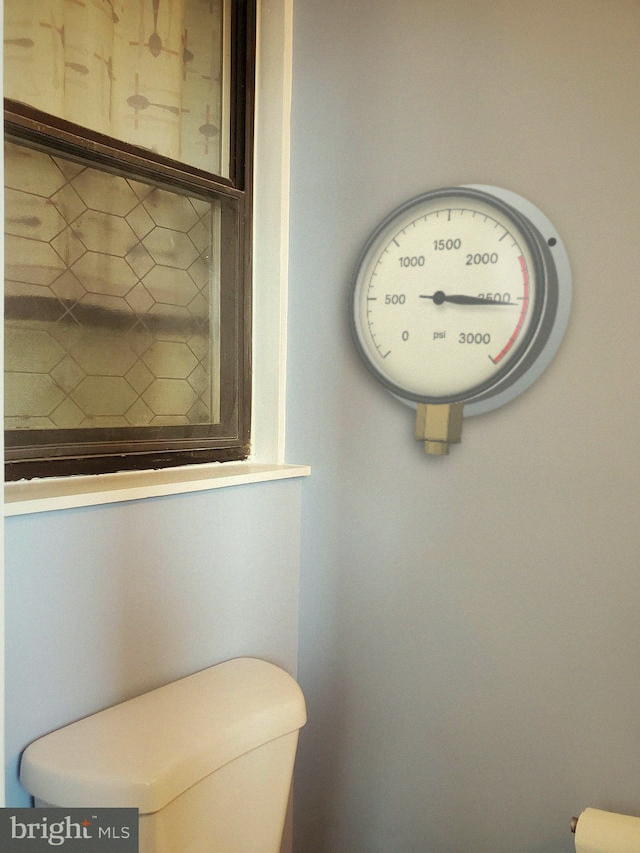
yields 2550 psi
